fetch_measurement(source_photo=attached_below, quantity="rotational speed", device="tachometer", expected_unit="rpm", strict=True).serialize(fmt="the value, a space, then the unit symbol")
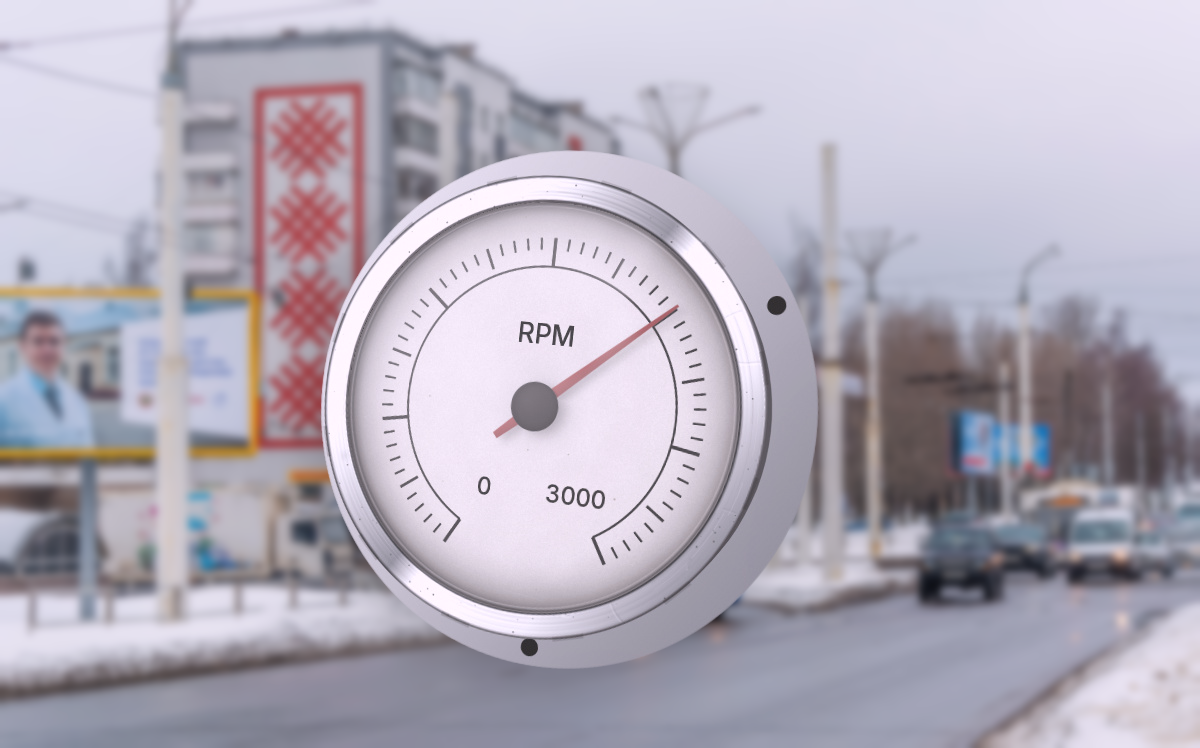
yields 2000 rpm
